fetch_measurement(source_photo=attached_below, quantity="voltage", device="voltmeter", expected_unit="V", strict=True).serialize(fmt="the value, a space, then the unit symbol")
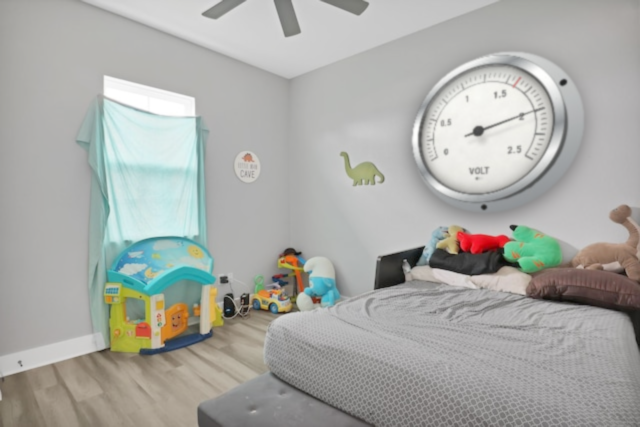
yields 2 V
